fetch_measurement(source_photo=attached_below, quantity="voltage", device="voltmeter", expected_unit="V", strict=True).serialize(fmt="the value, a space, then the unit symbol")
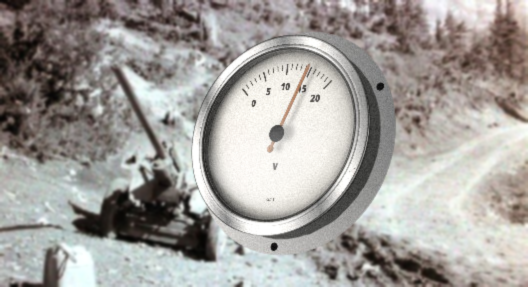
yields 15 V
